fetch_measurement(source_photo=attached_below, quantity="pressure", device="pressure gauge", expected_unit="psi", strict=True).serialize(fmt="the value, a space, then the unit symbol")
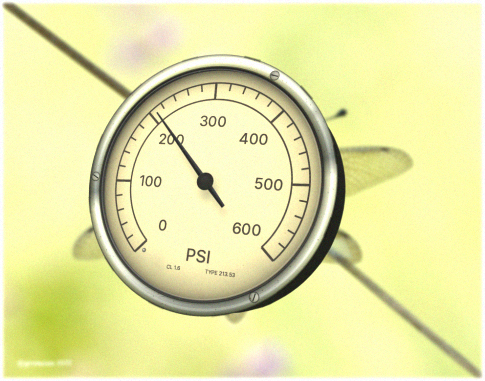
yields 210 psi
